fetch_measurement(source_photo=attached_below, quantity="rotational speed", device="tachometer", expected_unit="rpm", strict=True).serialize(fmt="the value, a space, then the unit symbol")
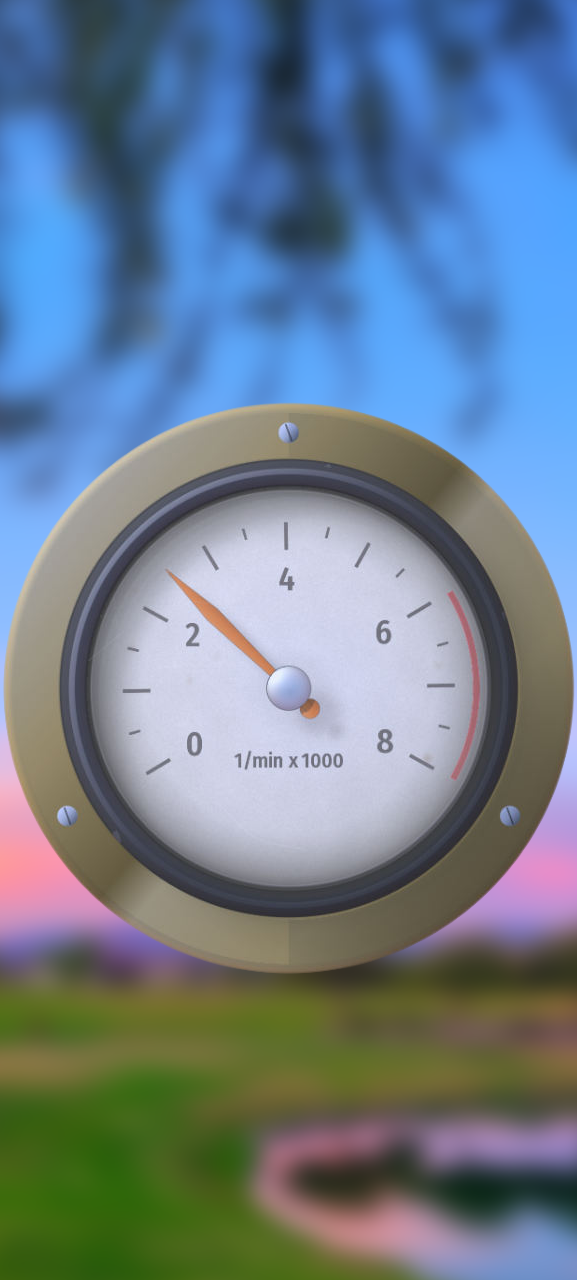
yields 2500 rpm
